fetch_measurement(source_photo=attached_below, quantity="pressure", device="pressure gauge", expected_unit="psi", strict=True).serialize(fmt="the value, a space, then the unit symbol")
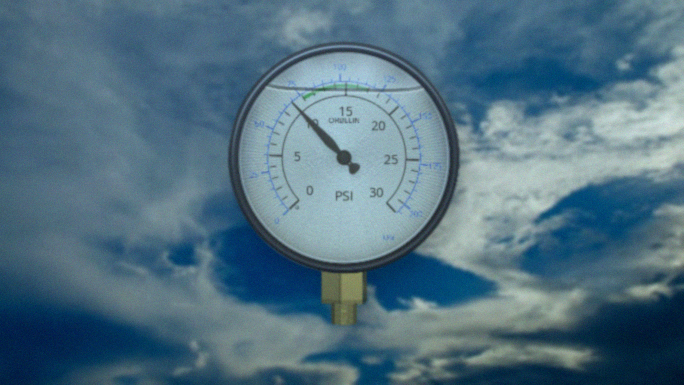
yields 10 psi
